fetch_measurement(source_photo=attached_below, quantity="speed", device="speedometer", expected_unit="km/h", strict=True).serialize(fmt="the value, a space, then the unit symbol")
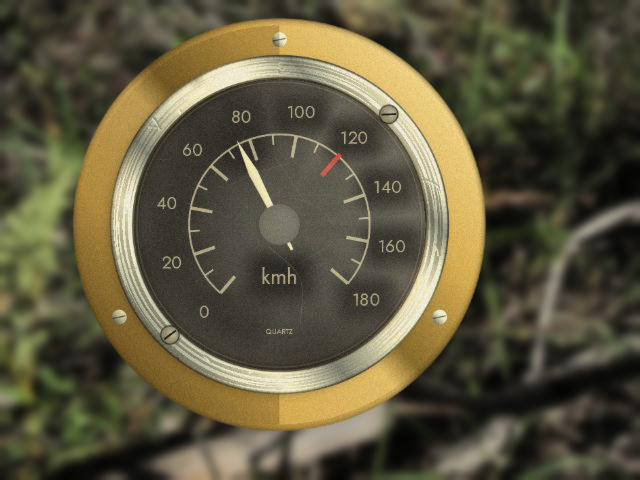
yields 75 km/h
